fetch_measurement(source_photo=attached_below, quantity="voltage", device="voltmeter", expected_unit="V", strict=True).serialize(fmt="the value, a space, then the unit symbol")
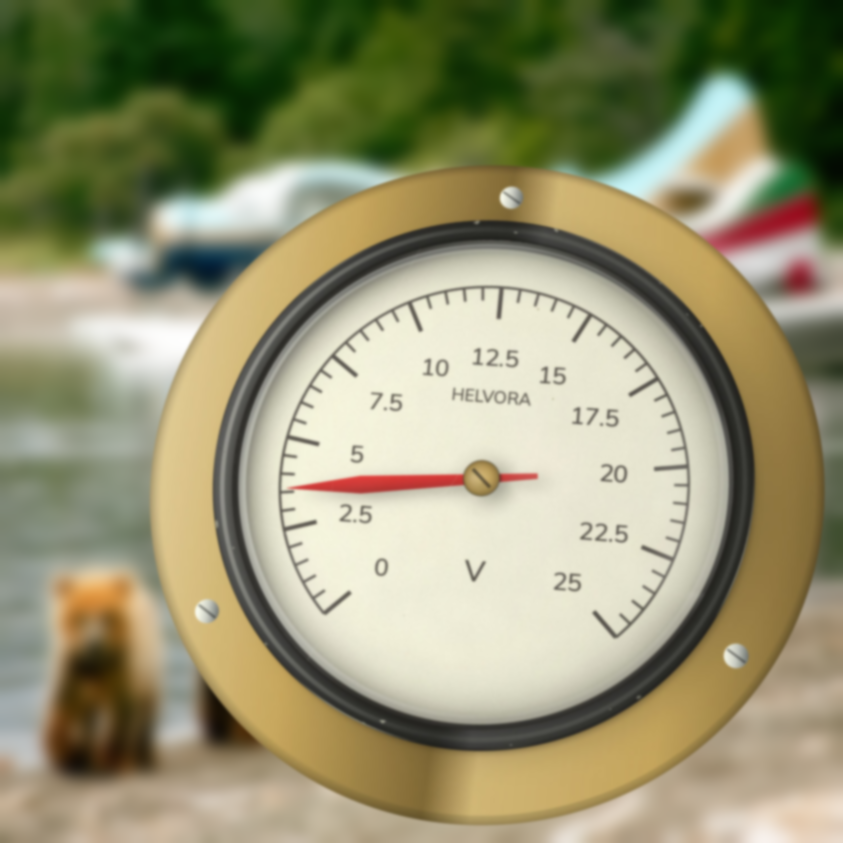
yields 3.5 V
